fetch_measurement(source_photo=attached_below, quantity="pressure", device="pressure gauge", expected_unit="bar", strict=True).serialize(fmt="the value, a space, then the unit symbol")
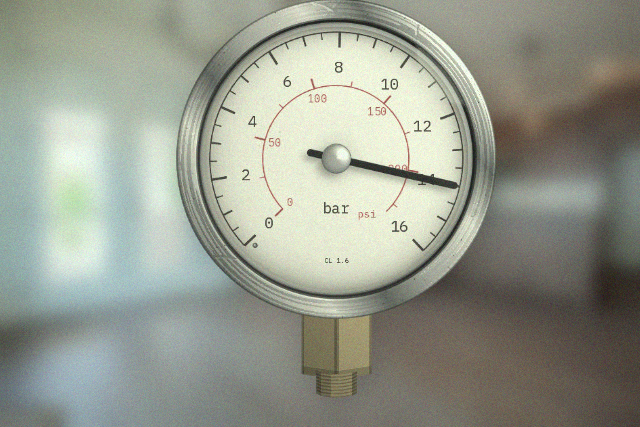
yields 14 bar
